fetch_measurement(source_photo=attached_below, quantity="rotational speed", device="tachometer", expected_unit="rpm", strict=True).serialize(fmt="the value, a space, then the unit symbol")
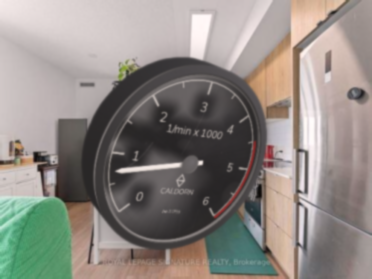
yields 750 rpm
